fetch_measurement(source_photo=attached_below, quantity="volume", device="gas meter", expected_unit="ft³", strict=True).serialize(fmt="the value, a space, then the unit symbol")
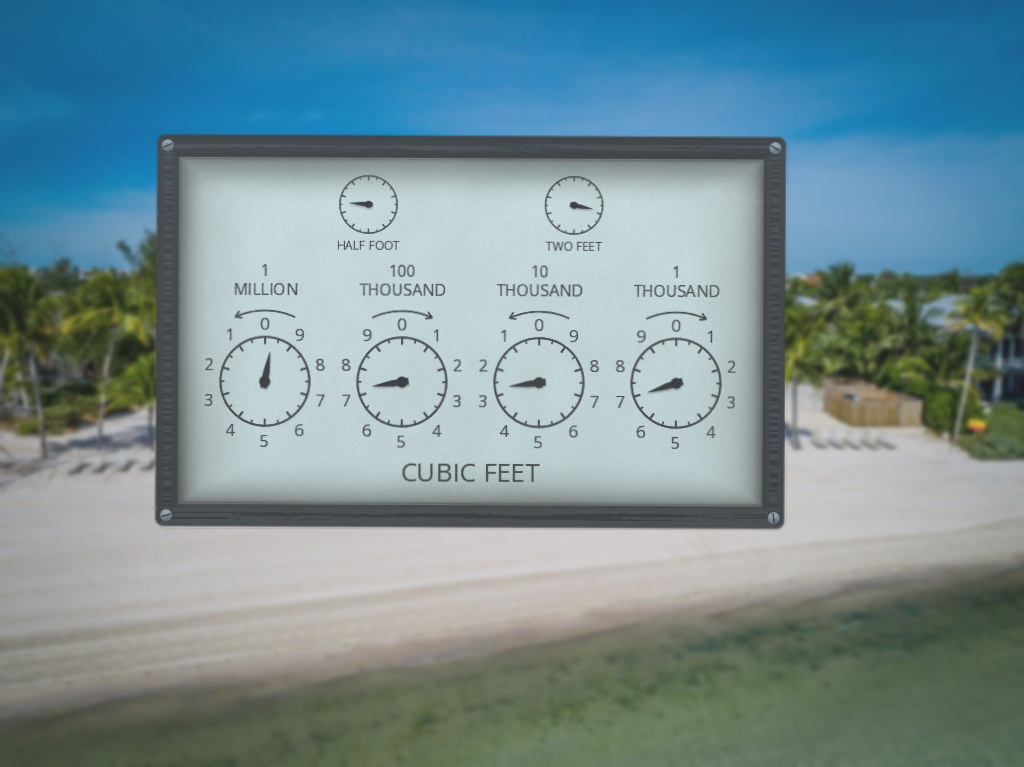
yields 972700 ft³
